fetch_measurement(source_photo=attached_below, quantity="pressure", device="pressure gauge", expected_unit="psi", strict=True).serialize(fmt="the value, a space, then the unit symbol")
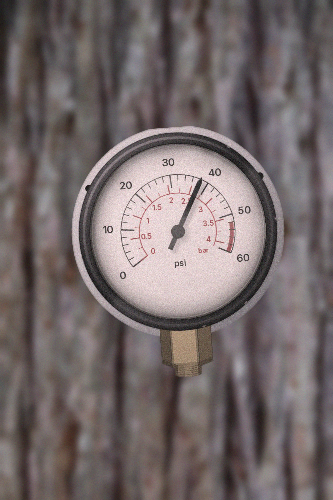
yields 38 psi
